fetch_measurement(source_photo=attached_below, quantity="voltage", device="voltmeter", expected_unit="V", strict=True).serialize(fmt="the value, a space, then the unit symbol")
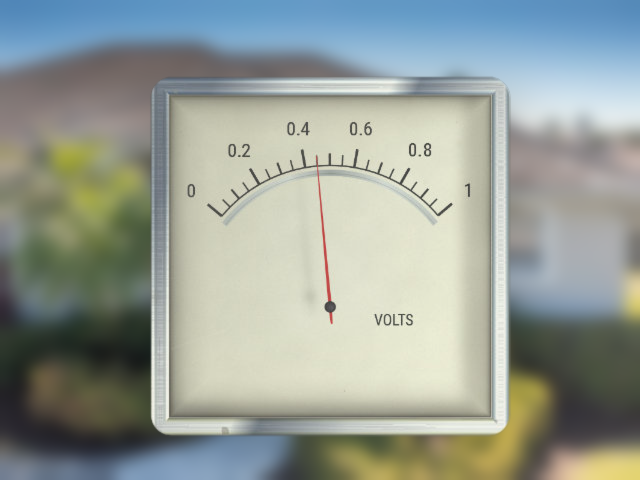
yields 0.45 V
